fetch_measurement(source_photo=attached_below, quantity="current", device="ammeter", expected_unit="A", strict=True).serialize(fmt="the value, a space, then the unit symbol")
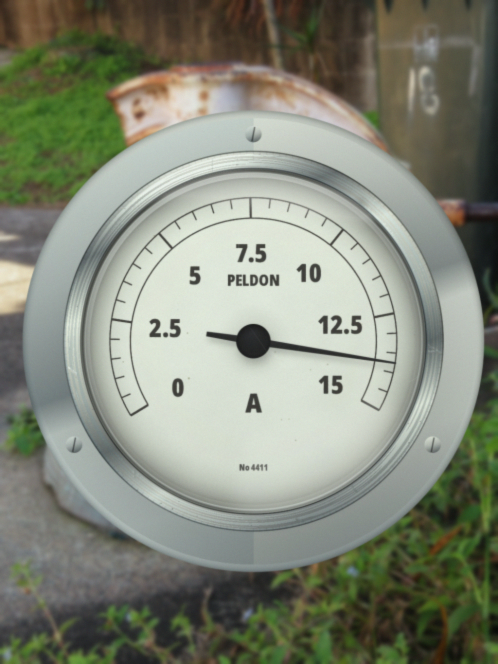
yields 13.75 A
